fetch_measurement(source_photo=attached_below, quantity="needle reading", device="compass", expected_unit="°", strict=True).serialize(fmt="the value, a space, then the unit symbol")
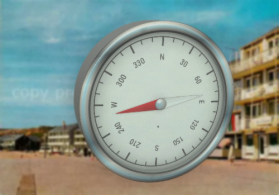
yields 260 °
